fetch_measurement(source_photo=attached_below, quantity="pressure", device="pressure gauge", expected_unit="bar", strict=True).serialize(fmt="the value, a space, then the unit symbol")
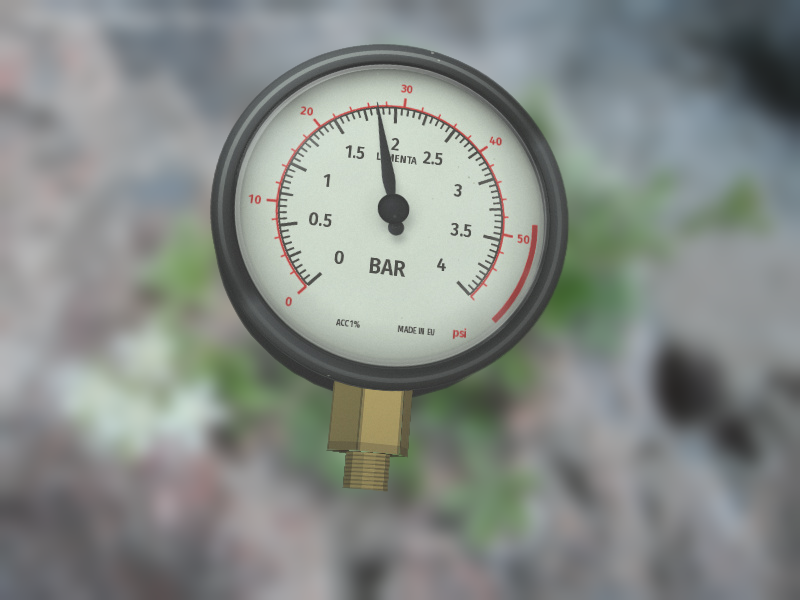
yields 1.85 bar
